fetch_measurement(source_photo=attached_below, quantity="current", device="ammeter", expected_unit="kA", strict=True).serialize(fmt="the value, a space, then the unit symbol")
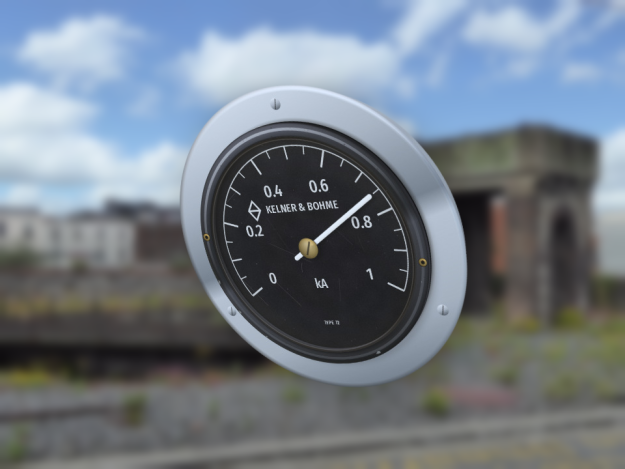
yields 0.75 kA
